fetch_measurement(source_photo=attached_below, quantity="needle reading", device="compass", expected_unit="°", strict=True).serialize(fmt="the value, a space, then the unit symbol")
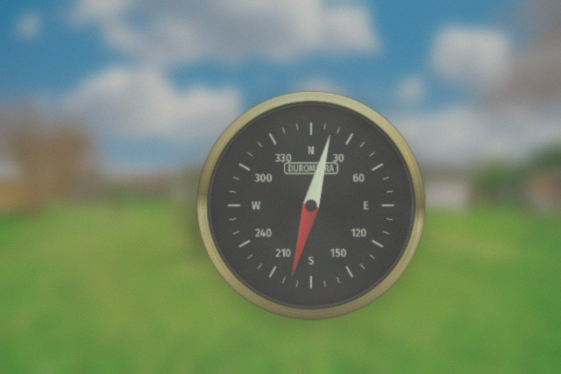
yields 195 °
